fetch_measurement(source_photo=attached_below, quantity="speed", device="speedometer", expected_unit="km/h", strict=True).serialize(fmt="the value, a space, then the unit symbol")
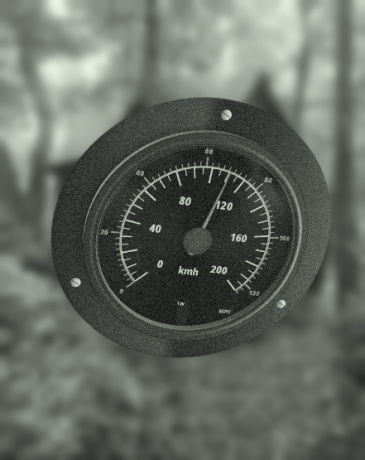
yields 110 km/h
